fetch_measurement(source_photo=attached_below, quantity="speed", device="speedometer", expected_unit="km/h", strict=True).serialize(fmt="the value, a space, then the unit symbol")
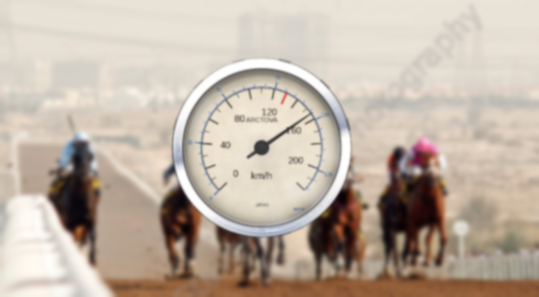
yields 155 km/h
